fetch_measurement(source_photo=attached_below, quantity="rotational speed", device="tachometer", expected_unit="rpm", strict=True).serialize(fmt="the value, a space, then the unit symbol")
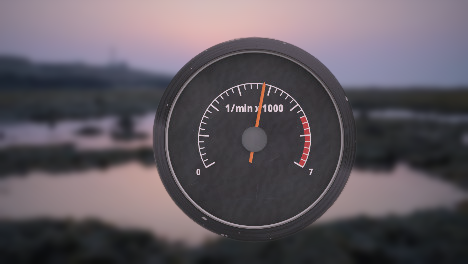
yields 3800 rpm
